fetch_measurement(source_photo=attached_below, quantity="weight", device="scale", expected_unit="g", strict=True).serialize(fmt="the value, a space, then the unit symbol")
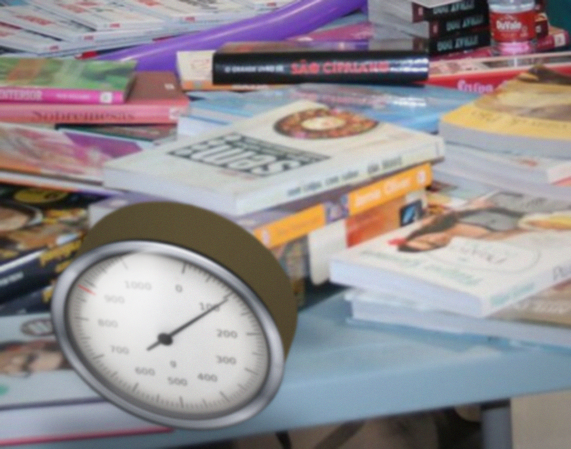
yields 100 g
